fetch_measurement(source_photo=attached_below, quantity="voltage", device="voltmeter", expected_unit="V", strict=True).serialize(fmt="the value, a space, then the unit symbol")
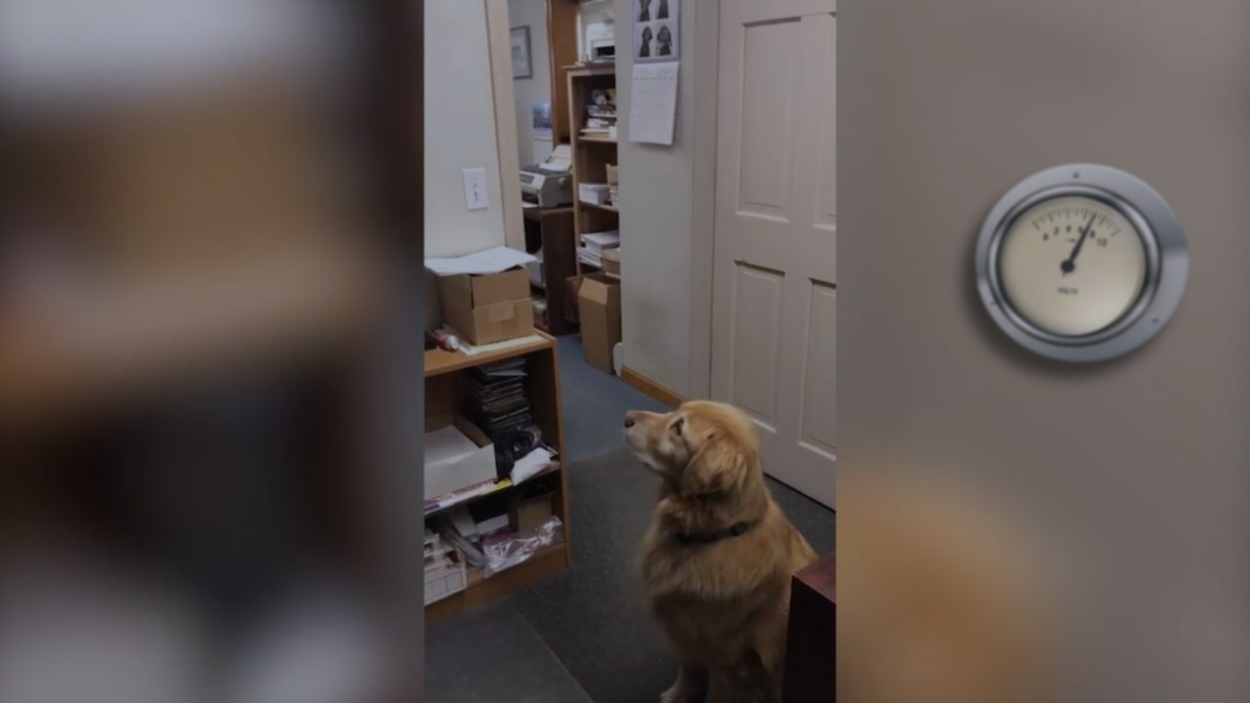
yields 7 V
